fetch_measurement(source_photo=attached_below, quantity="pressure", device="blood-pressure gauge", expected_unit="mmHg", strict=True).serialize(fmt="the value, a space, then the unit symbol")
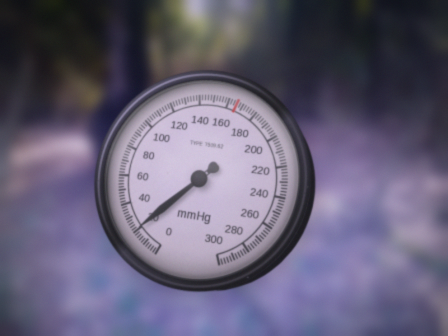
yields 20 mmHg
